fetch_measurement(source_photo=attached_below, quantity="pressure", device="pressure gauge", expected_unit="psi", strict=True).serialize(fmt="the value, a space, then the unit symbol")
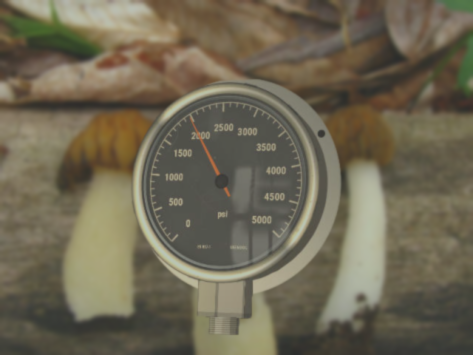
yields 2000 psi
